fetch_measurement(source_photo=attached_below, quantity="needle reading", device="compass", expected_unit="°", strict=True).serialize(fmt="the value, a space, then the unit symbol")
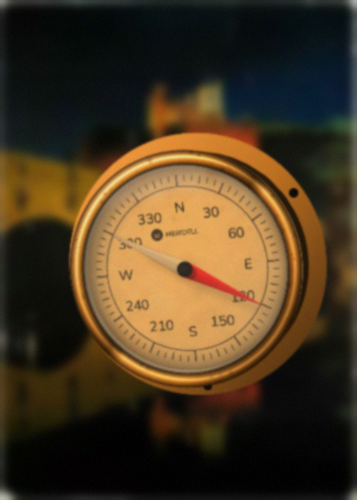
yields 120 °
